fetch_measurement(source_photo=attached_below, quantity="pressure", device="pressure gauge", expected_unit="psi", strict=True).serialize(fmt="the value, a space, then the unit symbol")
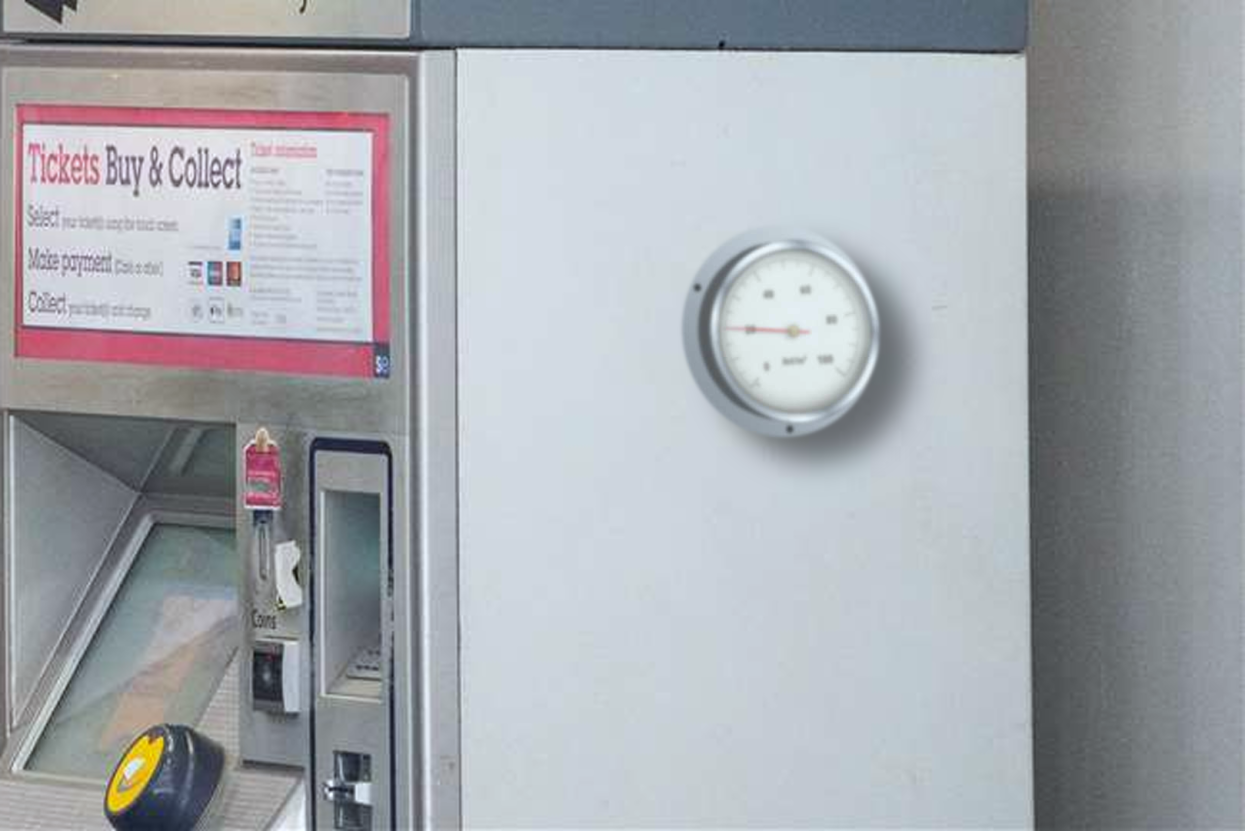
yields 20 psi
